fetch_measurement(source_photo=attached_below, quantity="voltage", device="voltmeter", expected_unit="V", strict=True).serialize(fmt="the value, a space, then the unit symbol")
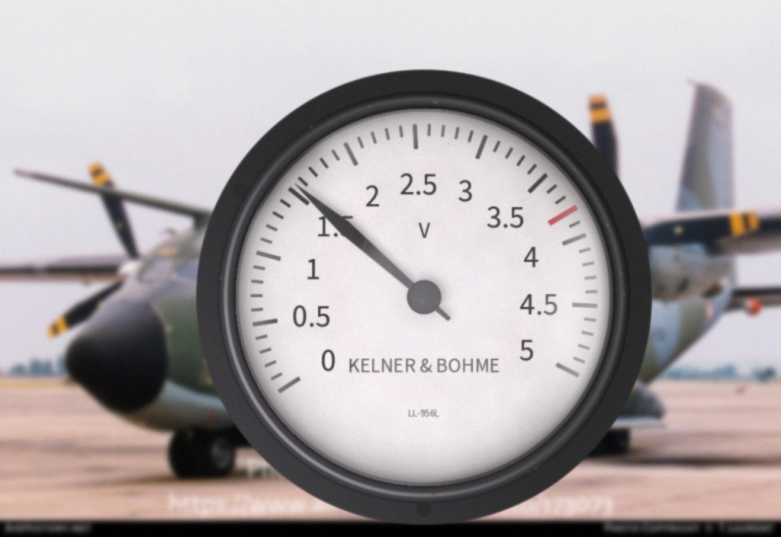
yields 1.55 V
